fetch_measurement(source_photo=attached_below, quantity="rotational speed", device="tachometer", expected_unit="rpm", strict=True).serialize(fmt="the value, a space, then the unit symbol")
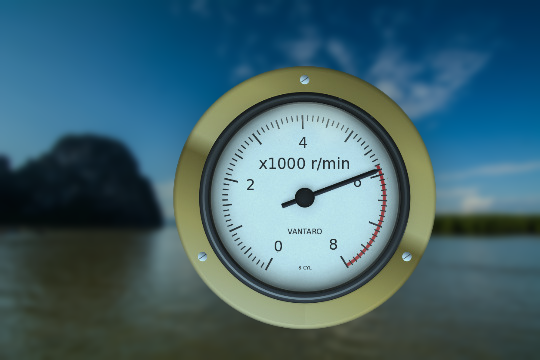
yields 5900 rpm
